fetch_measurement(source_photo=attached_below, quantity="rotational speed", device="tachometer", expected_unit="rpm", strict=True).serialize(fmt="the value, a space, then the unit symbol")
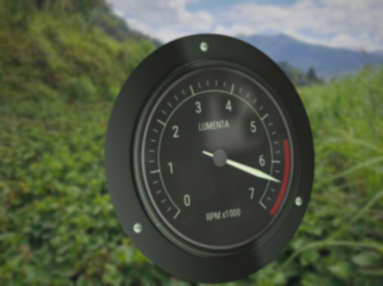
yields 6400 rpm
